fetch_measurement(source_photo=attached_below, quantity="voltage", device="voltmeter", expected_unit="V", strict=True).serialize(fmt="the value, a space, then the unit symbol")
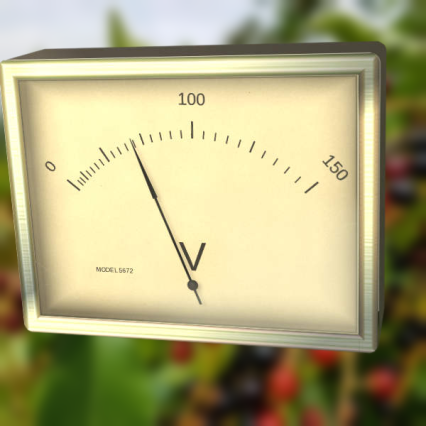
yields 70 V
